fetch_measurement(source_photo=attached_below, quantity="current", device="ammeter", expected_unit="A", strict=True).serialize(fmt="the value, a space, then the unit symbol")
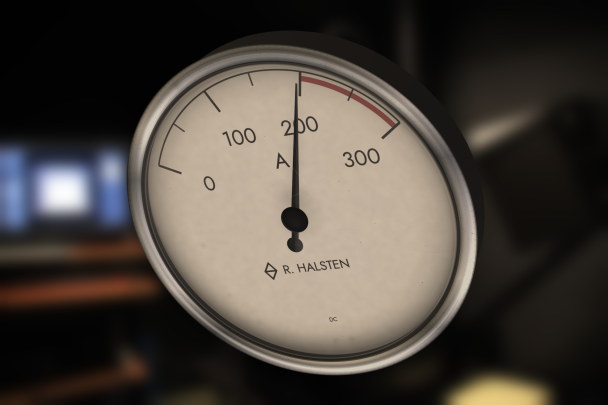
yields 200 A
